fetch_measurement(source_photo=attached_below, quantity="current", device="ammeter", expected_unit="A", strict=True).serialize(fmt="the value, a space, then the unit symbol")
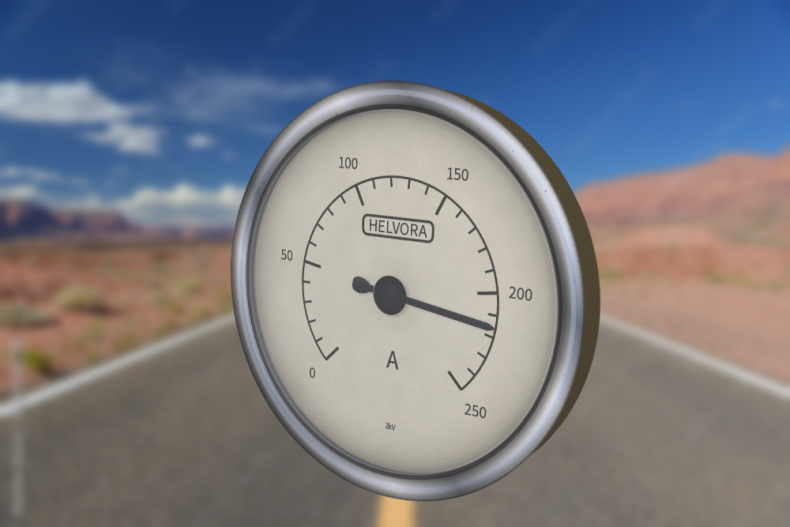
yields 215 A
